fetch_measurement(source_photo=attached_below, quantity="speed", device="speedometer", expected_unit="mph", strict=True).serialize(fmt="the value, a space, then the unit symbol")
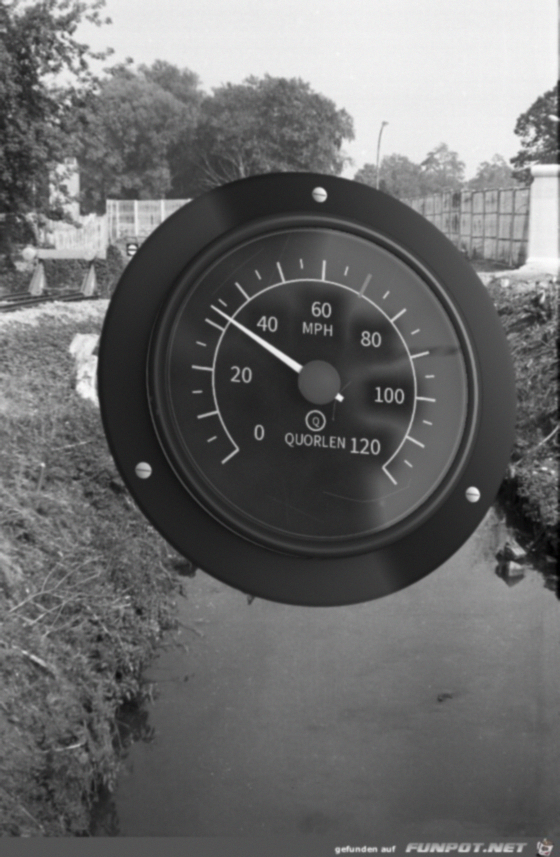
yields 32.5 mph
